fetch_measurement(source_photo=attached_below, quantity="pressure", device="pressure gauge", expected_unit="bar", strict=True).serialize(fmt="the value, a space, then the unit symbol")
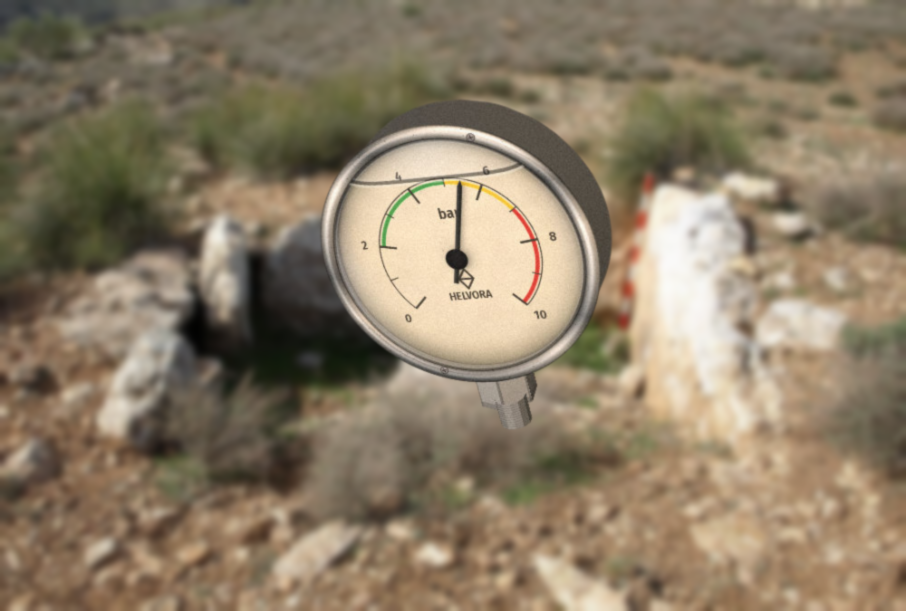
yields 5.5 bar
